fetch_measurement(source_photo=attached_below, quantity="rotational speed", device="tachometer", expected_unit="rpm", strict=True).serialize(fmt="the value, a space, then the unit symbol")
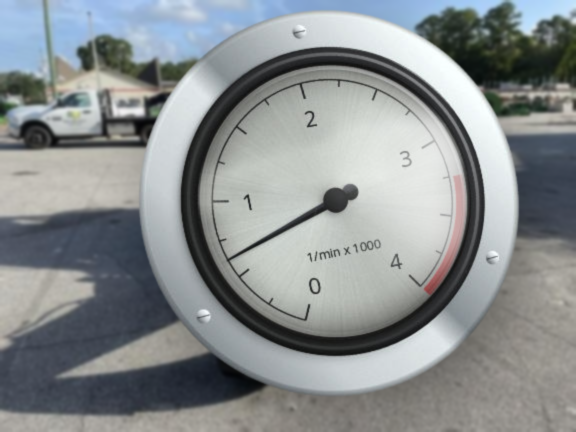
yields 625 rpm
